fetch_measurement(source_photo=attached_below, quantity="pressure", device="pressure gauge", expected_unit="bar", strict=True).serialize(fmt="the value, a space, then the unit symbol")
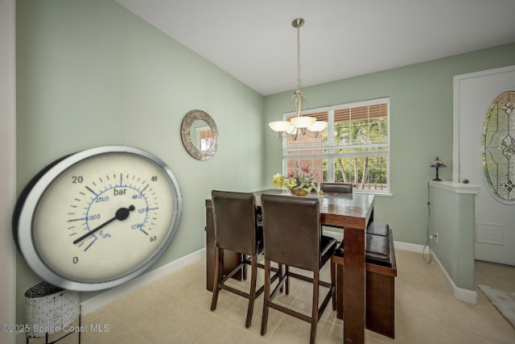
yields 4 bar
